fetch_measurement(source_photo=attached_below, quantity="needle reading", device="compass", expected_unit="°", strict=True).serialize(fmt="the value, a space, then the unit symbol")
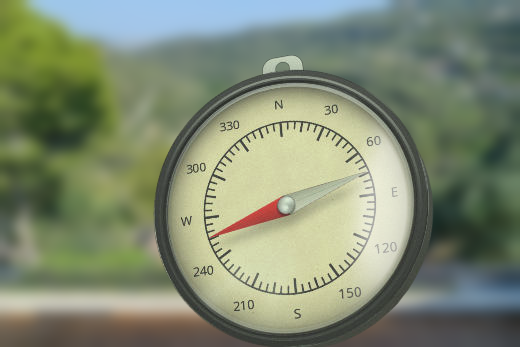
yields 255 °
